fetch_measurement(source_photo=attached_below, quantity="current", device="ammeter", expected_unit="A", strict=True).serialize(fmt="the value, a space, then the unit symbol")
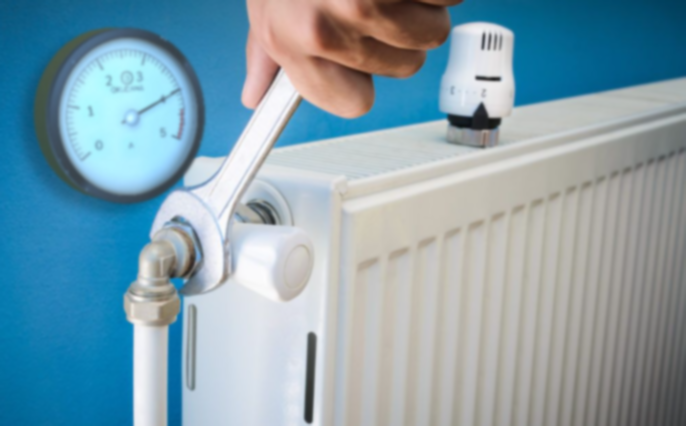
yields 4 A
